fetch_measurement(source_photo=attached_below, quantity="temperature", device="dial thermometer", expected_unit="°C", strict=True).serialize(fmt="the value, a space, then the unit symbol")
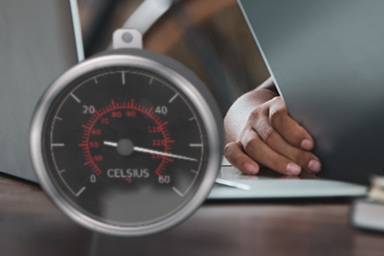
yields 52.5 °C
